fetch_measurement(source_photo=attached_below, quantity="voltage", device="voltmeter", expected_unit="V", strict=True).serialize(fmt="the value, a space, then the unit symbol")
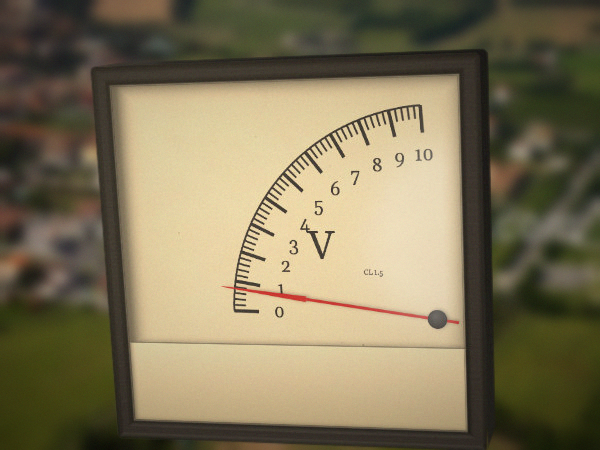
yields 0.8 V
